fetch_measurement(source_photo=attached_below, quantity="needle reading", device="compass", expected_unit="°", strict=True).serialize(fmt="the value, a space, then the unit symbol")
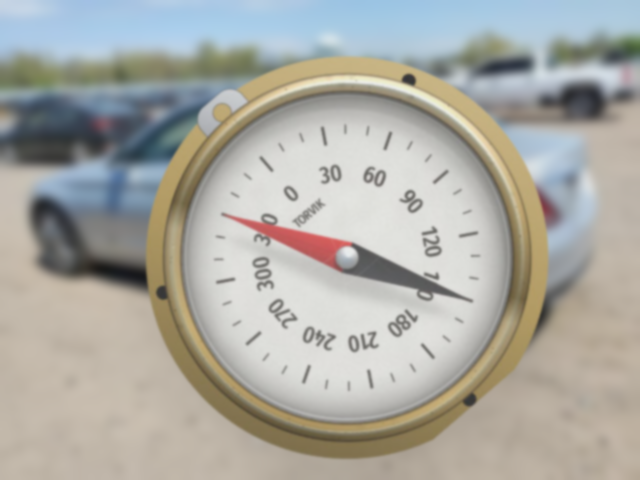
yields 330 °
